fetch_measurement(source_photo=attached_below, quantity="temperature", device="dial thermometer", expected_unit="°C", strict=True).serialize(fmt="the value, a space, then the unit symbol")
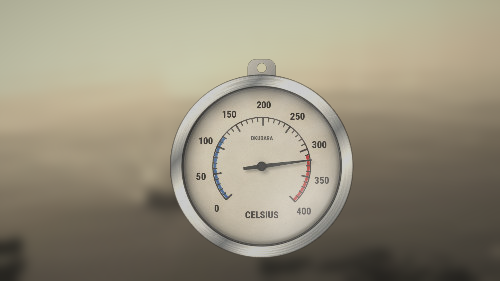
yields 320 °C
